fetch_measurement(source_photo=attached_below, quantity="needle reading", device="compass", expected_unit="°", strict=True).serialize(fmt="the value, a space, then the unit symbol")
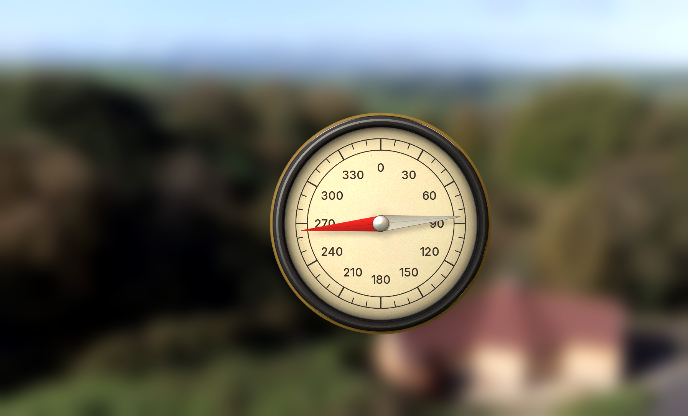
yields 265 °
